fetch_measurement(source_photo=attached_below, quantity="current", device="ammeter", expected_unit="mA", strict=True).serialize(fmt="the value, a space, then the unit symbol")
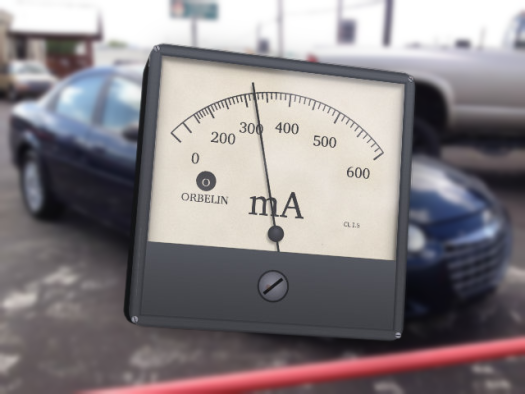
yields 320 mA
